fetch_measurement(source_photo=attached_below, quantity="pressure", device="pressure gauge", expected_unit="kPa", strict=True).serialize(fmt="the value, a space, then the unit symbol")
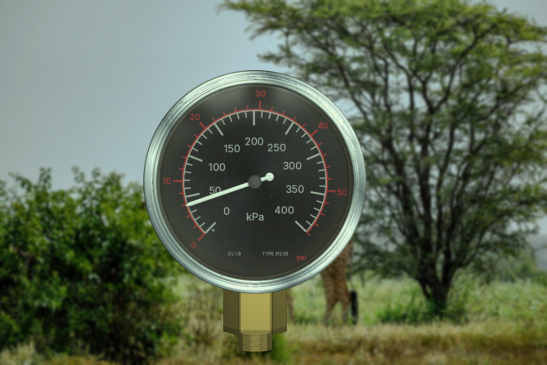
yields 40 kPa
